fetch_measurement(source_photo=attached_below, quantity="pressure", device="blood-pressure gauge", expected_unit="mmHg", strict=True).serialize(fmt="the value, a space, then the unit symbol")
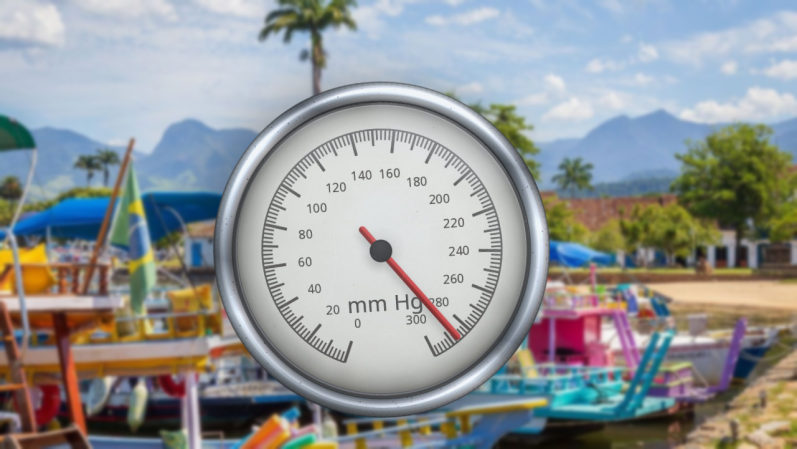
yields 286 mmHg
